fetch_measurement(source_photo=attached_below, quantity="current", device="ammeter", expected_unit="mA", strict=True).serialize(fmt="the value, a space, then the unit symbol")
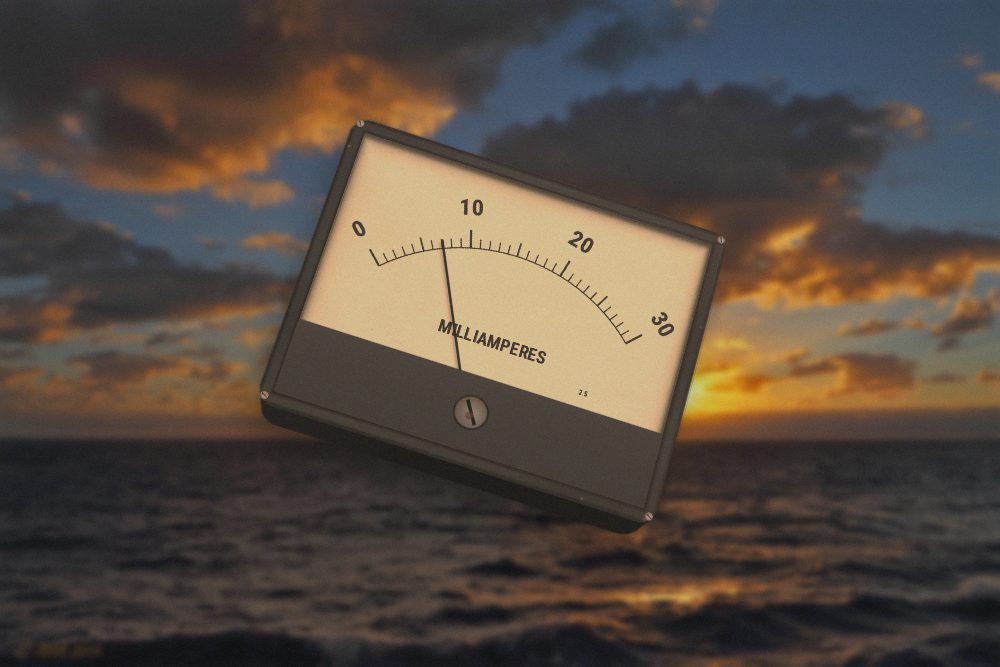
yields 7 mA
